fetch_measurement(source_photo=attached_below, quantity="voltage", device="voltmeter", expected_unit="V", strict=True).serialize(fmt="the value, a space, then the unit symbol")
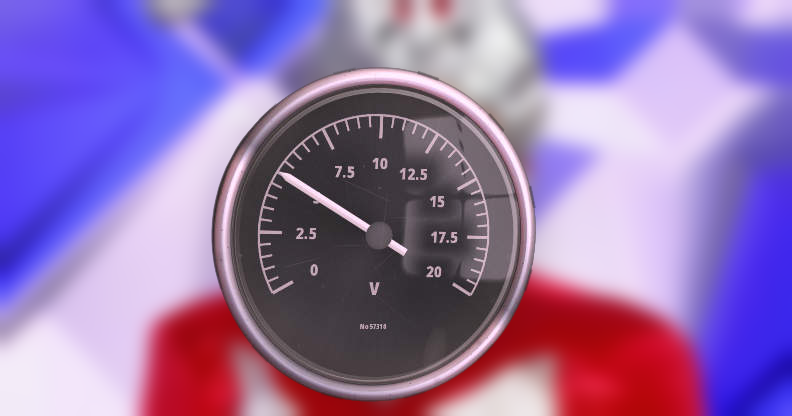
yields 5 V
